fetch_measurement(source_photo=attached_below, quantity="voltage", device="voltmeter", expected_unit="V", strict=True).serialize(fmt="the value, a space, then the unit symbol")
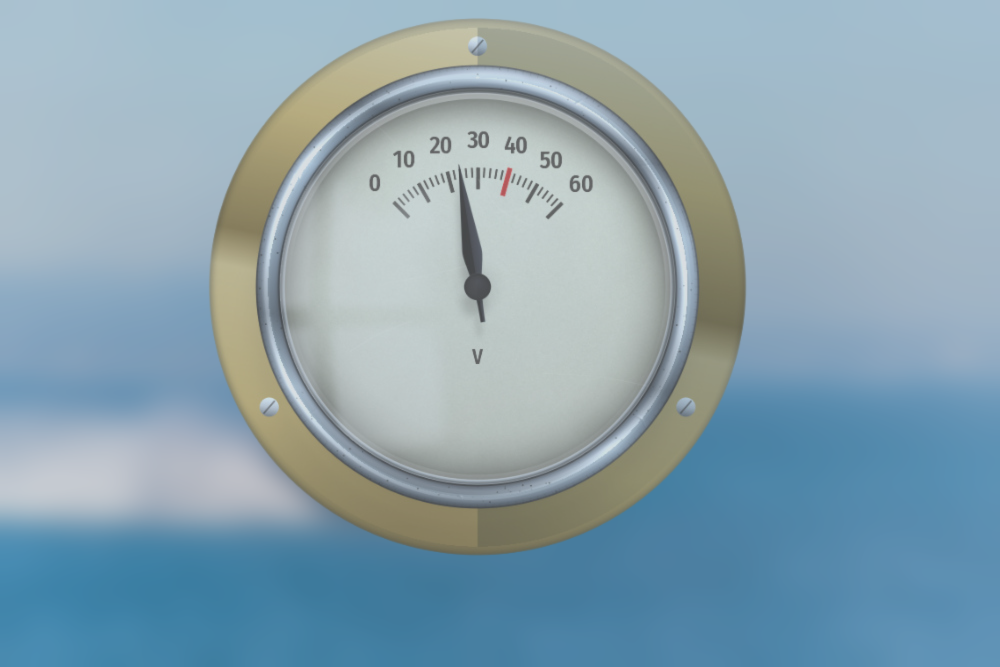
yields 24 V
